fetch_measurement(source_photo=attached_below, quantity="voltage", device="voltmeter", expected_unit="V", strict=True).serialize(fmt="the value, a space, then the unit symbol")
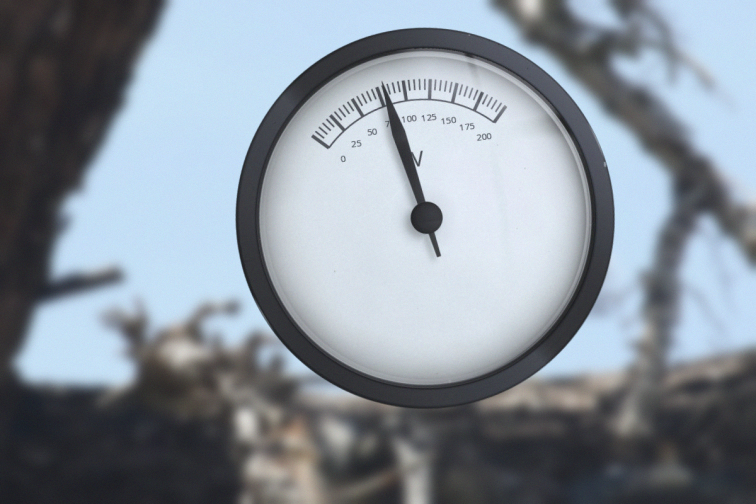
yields 80 V
